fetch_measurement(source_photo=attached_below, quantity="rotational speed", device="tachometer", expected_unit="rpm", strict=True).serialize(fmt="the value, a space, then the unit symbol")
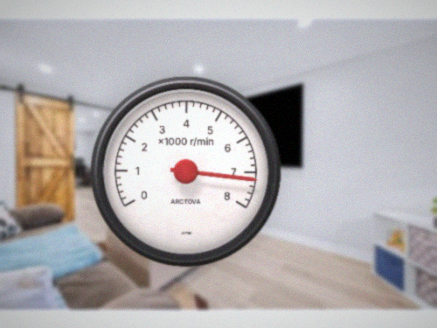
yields 7200 rpm
